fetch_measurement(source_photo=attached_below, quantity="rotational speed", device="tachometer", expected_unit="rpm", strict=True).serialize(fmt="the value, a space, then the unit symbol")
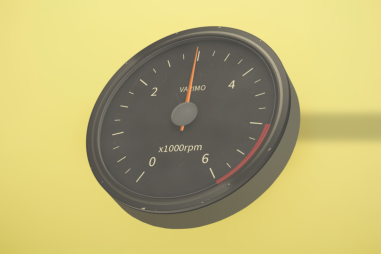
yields 3000 rpm
